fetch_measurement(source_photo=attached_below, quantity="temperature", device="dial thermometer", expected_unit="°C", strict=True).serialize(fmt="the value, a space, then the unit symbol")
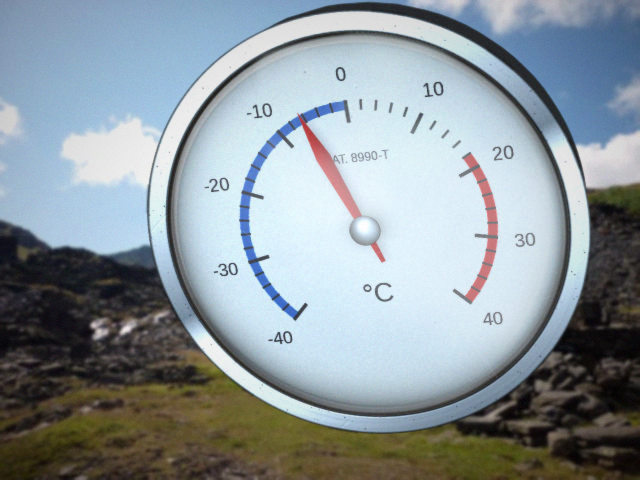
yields -6 °C
